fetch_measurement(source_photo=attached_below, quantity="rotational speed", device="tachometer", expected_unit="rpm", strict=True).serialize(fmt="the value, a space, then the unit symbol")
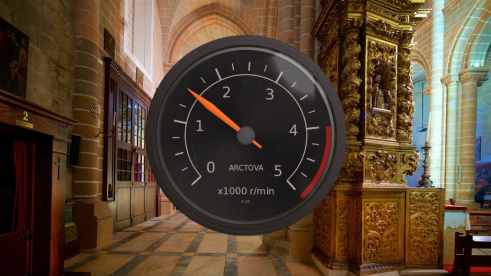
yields 1500 rpm
